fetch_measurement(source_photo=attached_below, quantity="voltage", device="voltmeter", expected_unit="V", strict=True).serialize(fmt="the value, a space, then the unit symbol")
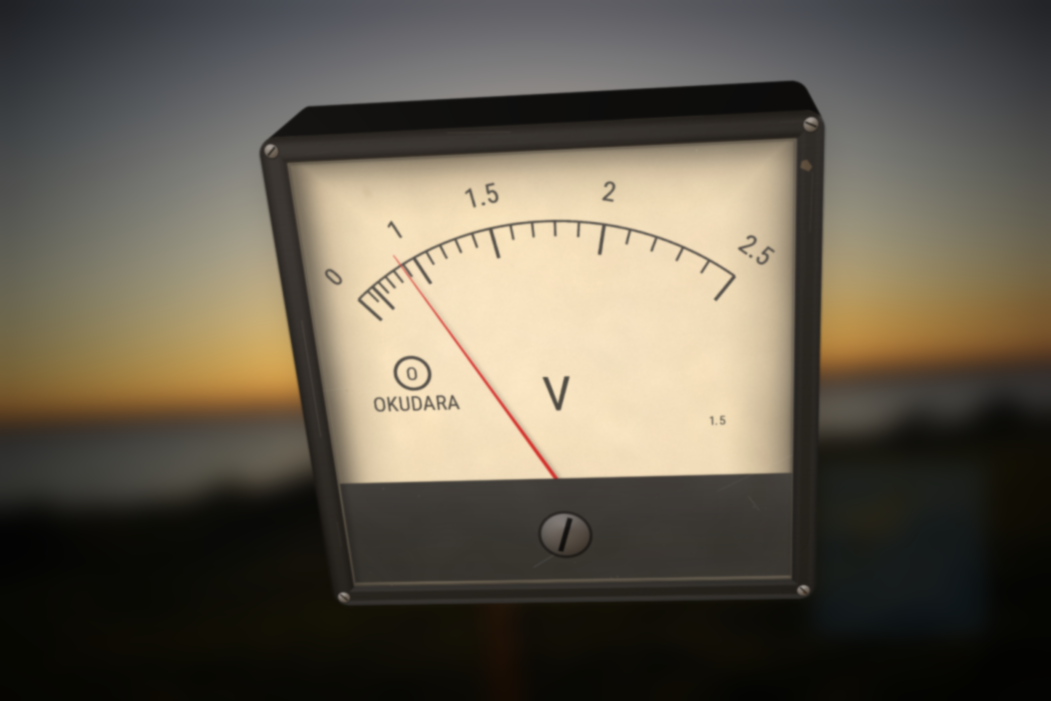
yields 0.9 V
